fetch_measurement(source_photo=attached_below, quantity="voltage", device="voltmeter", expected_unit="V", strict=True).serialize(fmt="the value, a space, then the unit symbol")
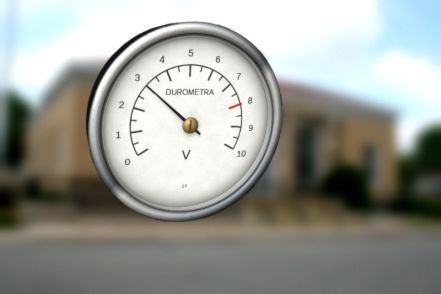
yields 3 V
